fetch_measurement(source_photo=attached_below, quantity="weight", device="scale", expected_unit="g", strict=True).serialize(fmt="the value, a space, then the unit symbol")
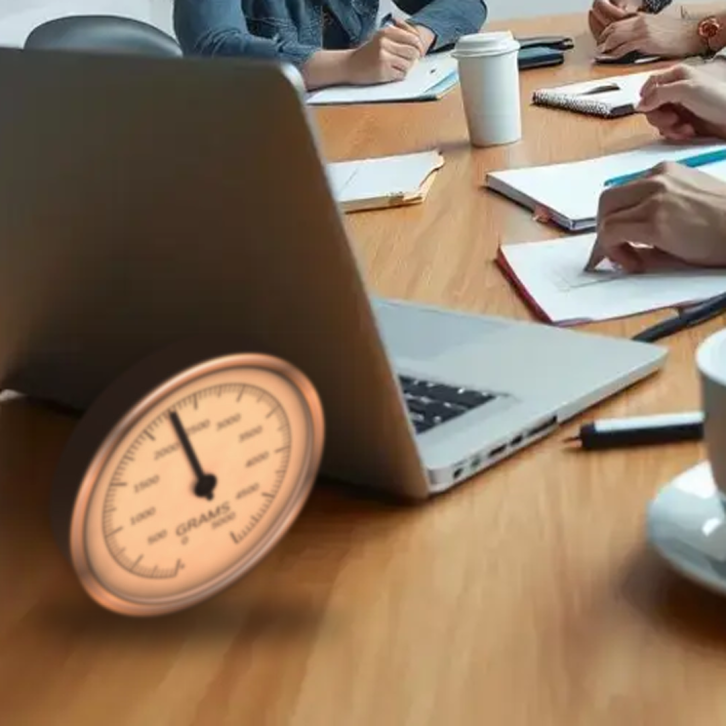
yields 2250 g
